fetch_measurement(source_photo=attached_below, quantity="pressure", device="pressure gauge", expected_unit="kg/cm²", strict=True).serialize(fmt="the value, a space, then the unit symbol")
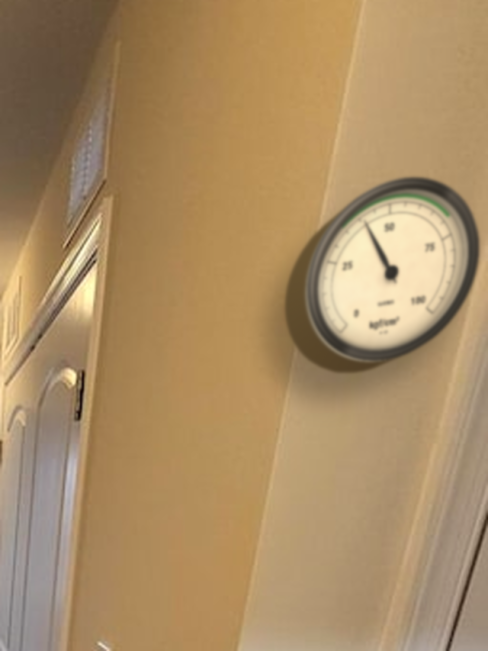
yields 40 kg/cm²
